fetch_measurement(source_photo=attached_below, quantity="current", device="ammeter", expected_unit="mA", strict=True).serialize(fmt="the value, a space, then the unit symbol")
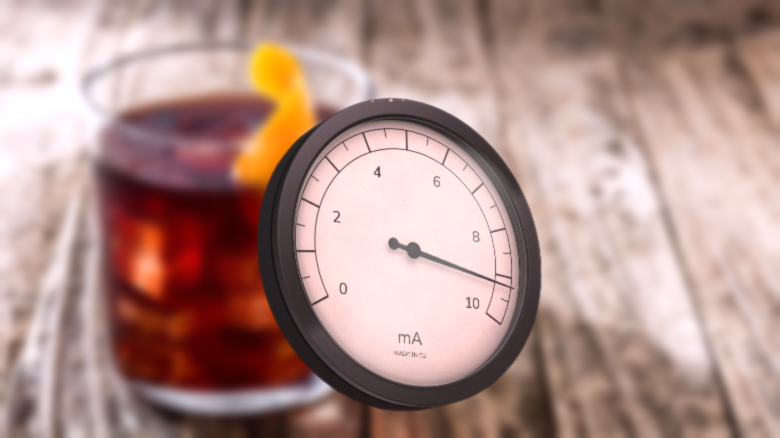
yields 9.25 mA
